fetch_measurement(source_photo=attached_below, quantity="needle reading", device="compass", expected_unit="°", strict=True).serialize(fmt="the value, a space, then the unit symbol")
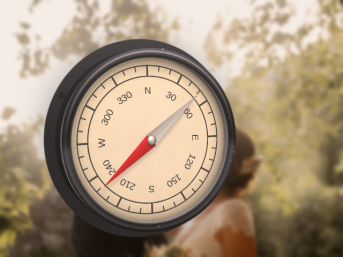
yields 230 °
